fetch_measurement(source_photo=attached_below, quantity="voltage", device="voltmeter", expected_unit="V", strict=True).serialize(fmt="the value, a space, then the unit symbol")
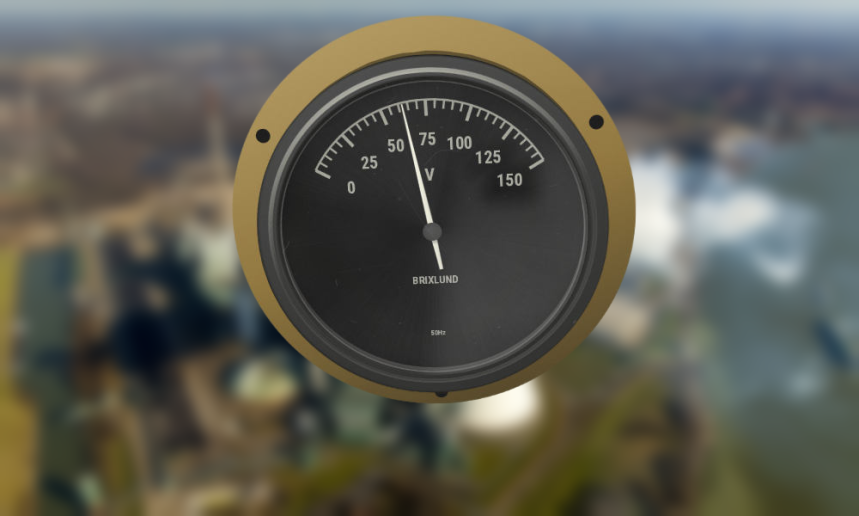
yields 62.5 V
